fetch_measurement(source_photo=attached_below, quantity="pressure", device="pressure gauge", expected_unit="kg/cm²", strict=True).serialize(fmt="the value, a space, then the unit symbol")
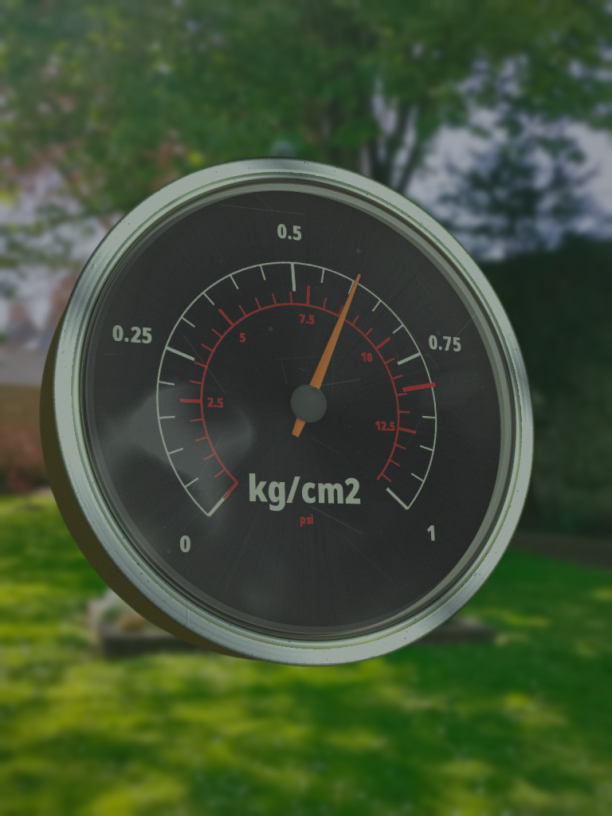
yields 0.6 kg/cm²
